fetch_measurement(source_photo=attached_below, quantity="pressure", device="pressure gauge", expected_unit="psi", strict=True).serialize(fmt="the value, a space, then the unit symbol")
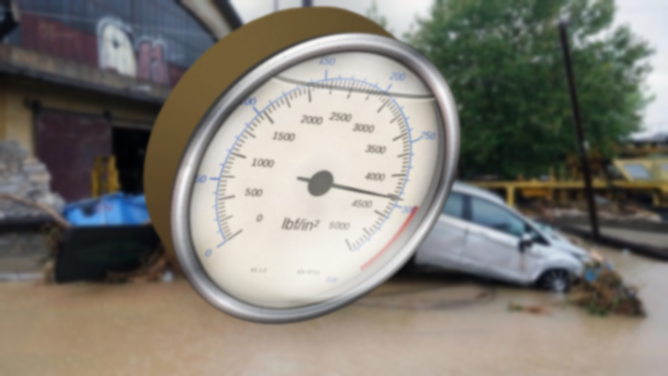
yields 4250 psi
